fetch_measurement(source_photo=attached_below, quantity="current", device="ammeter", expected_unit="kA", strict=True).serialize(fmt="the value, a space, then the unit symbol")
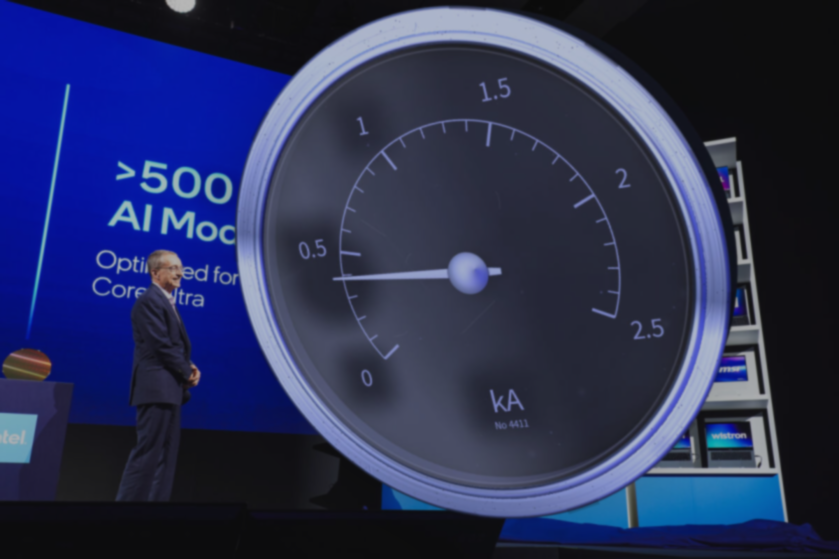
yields 0.4 kA
